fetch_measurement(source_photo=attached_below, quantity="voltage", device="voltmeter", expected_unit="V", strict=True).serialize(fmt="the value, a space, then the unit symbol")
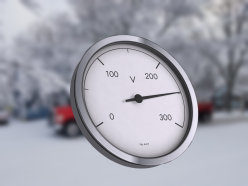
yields 250 V
